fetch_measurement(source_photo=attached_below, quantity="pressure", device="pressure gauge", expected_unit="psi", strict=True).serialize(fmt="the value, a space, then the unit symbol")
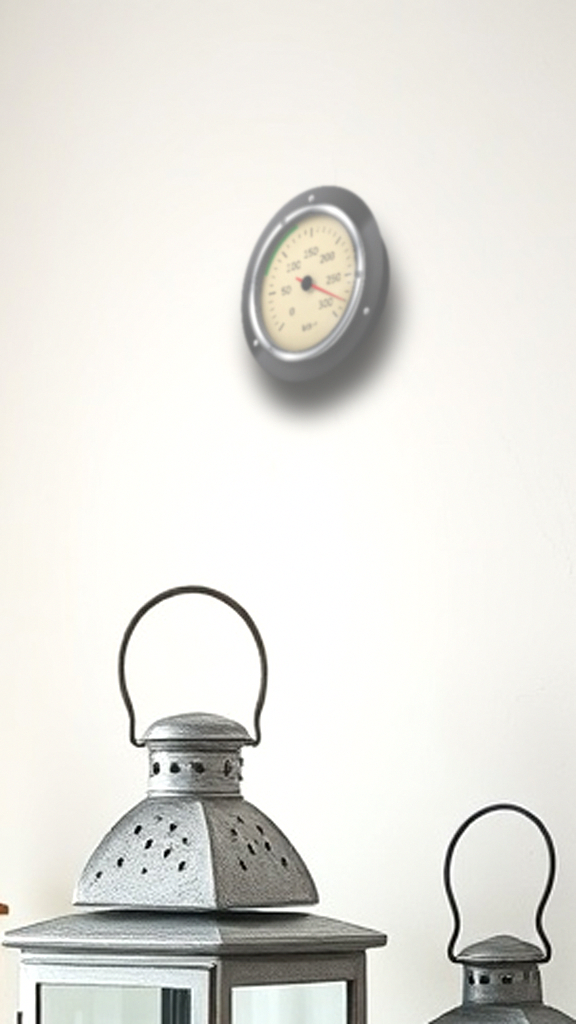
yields 280 psi
